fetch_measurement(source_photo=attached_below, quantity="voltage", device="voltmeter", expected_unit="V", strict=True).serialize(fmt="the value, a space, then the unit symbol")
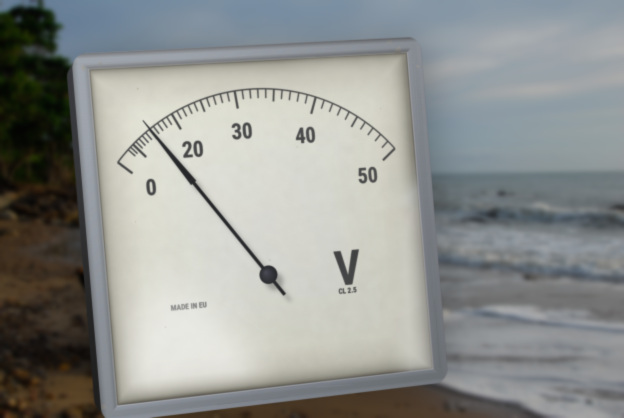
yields 15 V
